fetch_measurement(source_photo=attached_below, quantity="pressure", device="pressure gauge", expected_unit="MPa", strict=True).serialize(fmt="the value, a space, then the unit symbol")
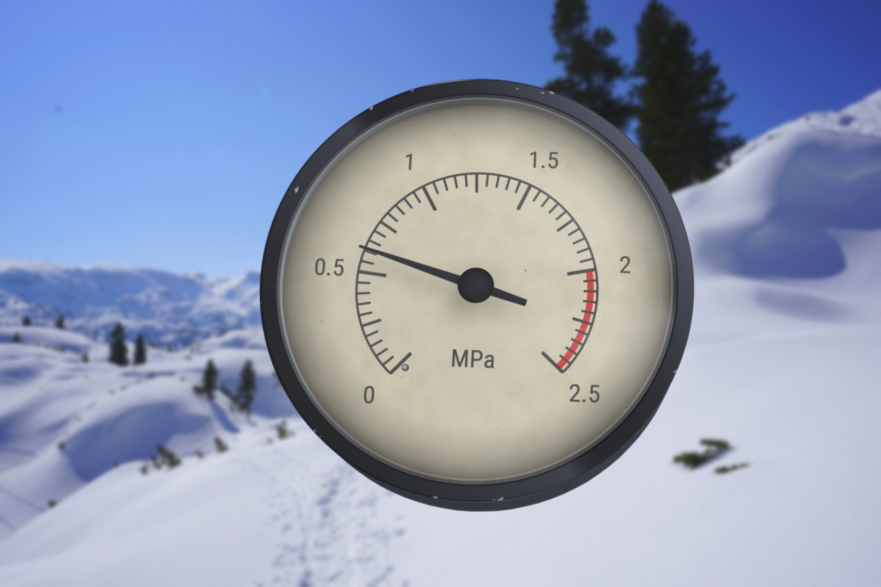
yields 0.6 MPa
